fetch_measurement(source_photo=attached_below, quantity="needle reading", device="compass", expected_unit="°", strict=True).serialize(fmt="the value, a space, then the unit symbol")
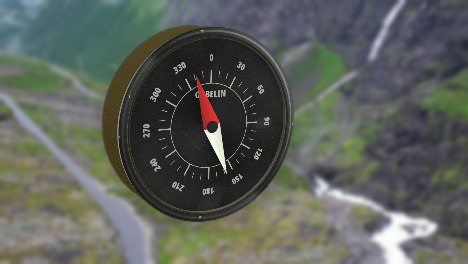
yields 340 °
